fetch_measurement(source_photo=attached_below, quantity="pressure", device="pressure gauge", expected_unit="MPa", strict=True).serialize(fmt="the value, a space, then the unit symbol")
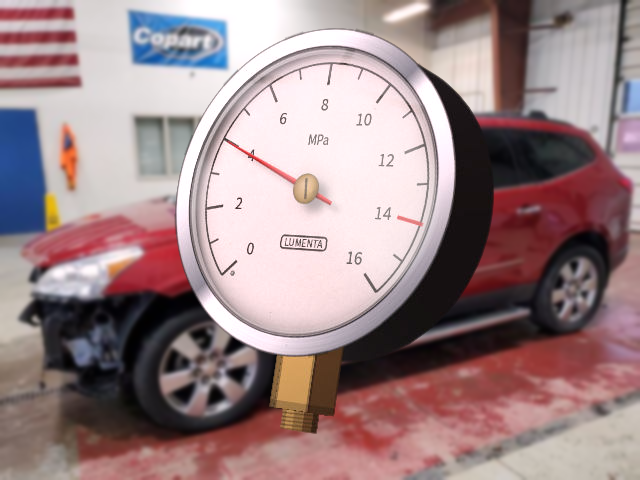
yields 4 MPa
